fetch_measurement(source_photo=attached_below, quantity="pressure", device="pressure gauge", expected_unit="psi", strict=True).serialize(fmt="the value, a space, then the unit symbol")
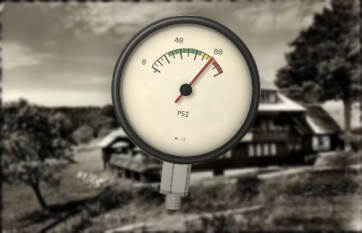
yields 80 psi
